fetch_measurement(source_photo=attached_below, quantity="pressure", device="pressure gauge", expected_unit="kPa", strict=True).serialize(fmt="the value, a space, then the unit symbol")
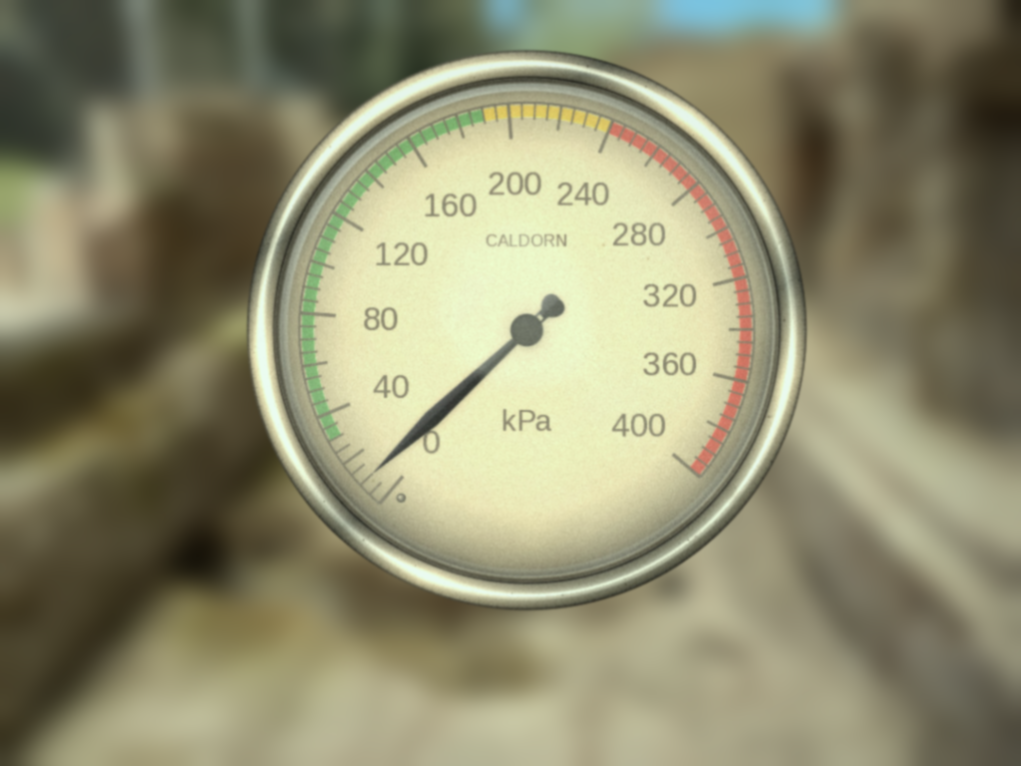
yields 10 kPa
